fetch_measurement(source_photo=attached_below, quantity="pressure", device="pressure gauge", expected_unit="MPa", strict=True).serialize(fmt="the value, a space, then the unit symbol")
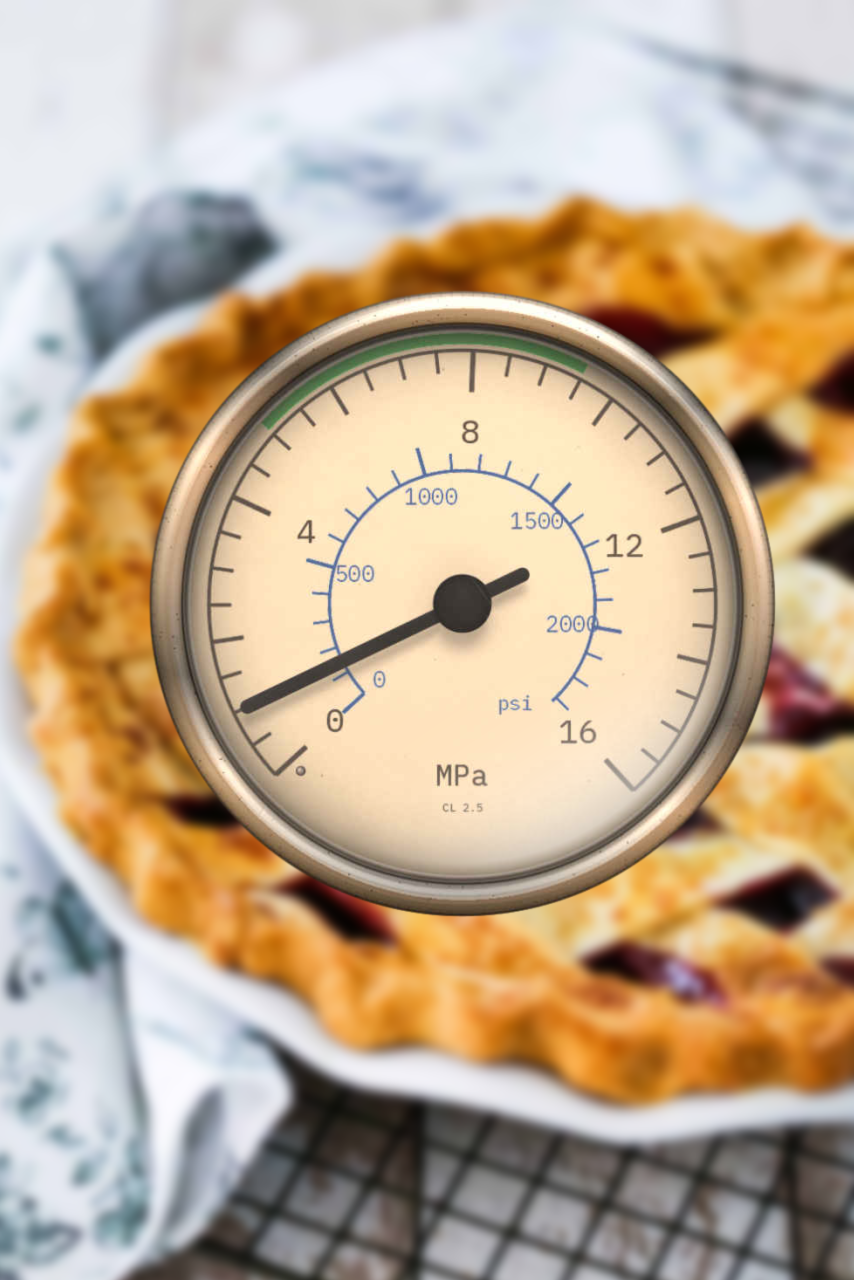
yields 1 MPa
